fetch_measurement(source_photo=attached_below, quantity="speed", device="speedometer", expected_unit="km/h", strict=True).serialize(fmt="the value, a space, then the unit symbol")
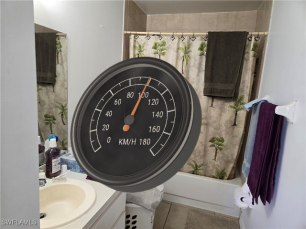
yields 100 km/h
